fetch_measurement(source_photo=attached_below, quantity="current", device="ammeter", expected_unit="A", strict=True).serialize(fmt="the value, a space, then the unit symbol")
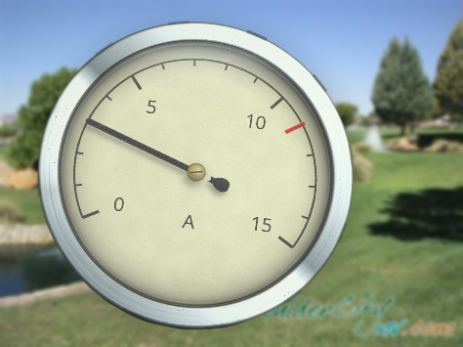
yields 3 A
